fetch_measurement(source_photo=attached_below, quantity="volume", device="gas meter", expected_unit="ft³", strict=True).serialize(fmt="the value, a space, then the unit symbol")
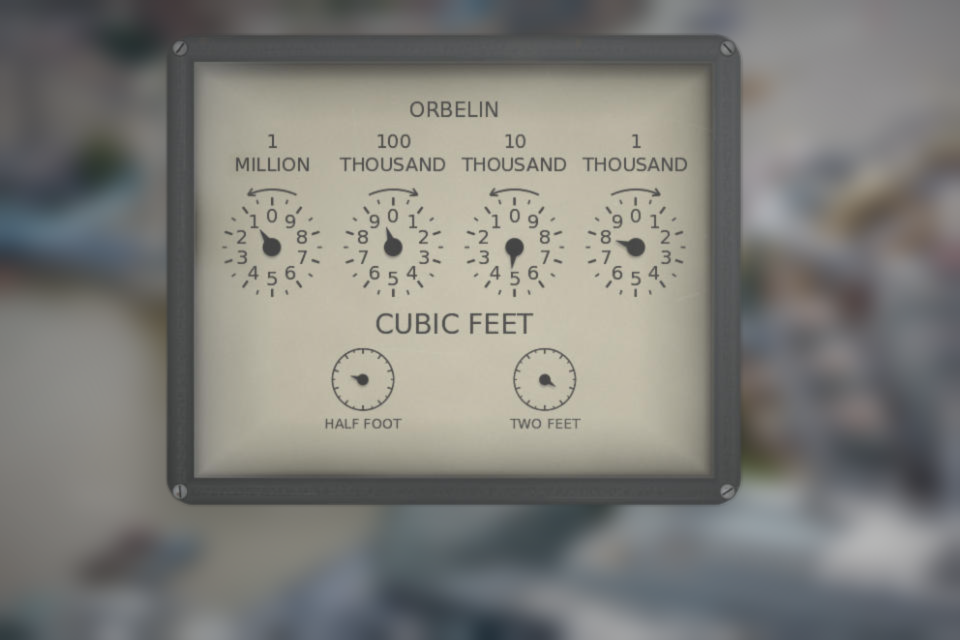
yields 94800 ft³
